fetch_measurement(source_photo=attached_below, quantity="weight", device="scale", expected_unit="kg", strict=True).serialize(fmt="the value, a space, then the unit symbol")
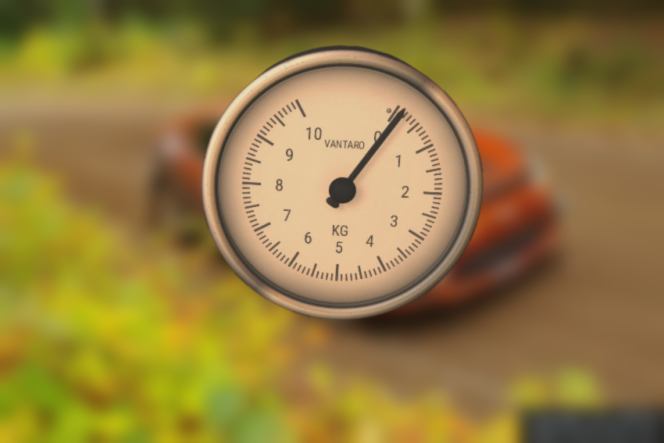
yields 0.1 kg
